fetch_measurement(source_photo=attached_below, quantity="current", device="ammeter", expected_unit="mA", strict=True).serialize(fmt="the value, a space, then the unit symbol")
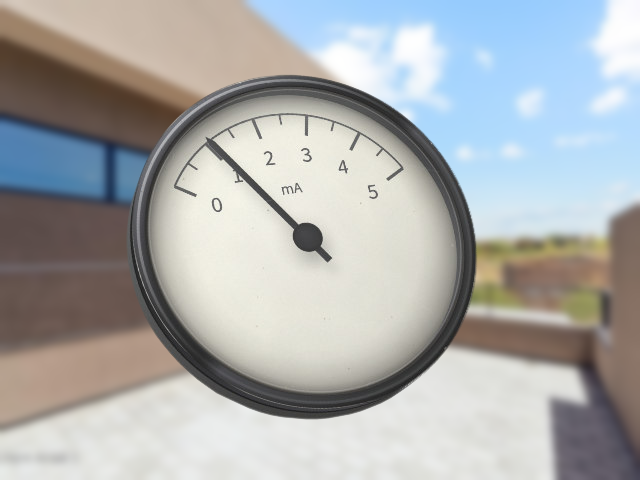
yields 1 mA
